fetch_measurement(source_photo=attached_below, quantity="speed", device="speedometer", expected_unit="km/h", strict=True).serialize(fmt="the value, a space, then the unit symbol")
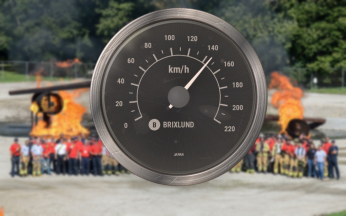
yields 145 km/h
